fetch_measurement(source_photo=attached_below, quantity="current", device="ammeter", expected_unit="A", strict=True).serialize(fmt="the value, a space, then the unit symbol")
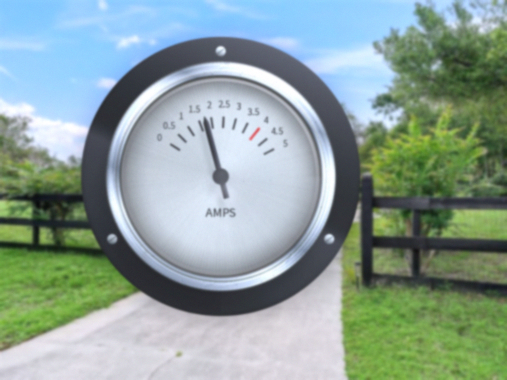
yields 1.75 A
